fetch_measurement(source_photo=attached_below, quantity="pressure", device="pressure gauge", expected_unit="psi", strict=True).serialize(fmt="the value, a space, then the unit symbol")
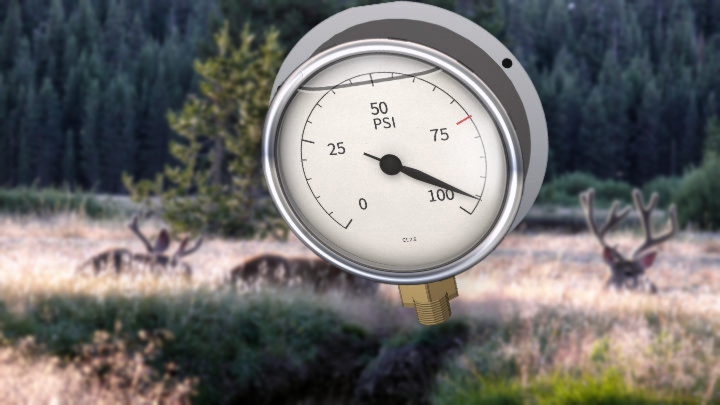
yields 95 psi
